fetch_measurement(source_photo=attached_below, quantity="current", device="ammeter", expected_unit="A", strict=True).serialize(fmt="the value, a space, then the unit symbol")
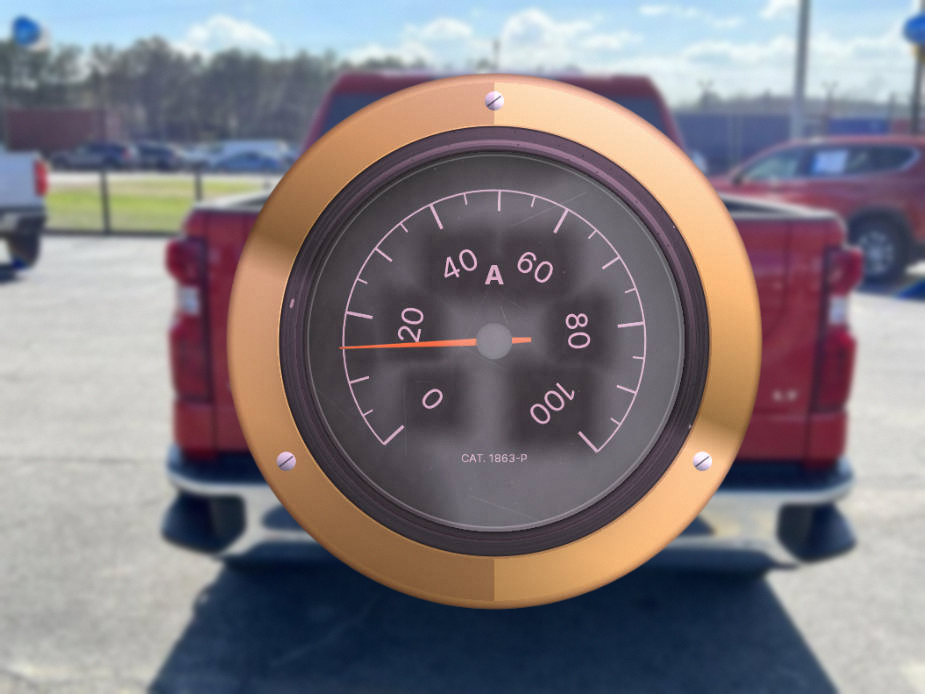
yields 15 A
